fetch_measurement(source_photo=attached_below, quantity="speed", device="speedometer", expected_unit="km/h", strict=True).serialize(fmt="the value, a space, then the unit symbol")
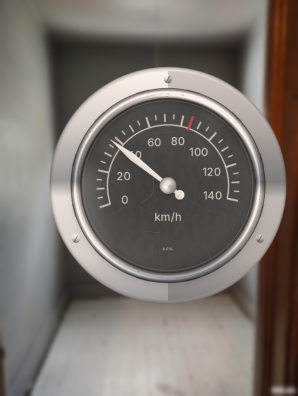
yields 37.5 km/h
